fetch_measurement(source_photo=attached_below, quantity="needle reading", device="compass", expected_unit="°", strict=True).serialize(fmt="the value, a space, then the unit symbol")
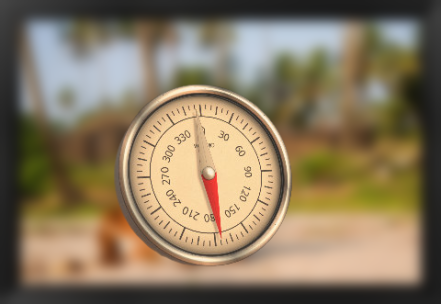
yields 175 °
